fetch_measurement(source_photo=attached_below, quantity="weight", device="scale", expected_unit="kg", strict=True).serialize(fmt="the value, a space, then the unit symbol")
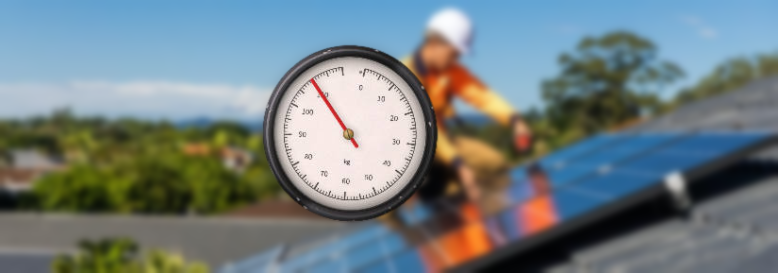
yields 110 kg
